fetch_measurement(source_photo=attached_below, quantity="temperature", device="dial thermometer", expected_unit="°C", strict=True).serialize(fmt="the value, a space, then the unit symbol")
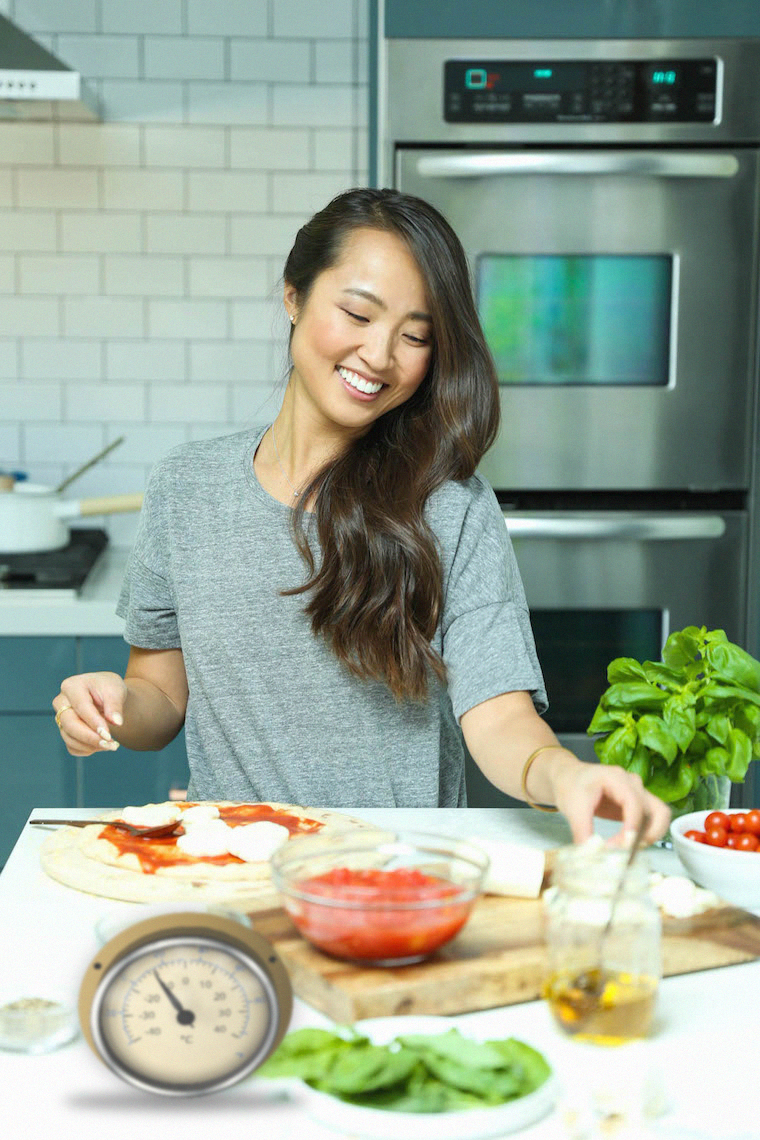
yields -10 °C
